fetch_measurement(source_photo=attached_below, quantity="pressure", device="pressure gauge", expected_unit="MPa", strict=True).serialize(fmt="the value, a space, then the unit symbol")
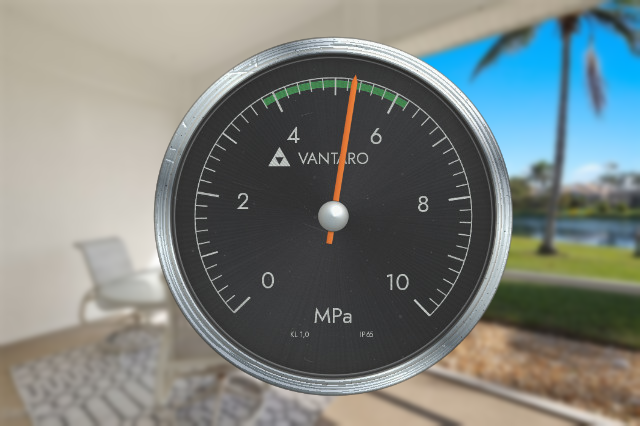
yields 5.3 MPa
